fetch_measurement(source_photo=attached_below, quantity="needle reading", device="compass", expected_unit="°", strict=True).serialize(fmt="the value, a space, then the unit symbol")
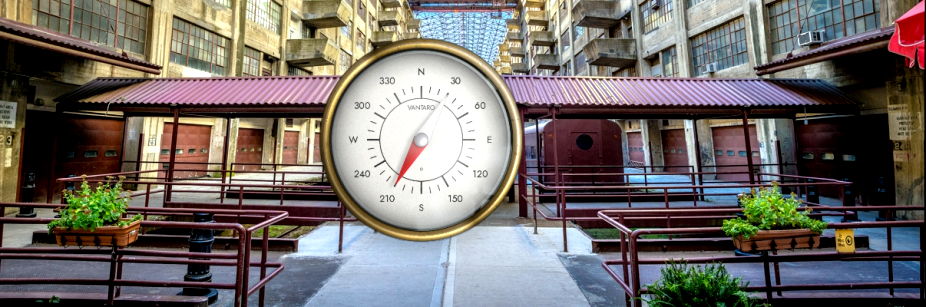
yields 210 °
